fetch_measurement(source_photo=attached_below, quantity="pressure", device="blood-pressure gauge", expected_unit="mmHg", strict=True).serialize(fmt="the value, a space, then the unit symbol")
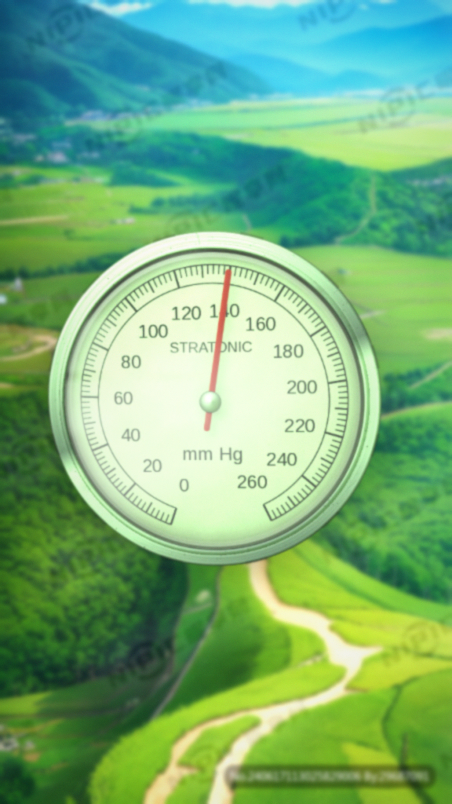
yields 140 mmHg
